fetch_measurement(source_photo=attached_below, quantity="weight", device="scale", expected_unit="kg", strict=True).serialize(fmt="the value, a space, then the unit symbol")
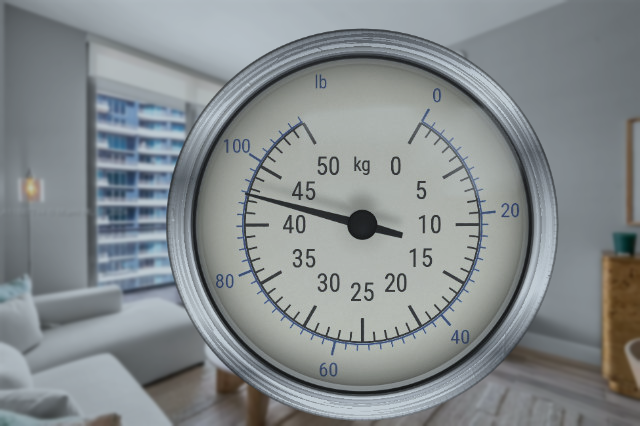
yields 42.5 kg
